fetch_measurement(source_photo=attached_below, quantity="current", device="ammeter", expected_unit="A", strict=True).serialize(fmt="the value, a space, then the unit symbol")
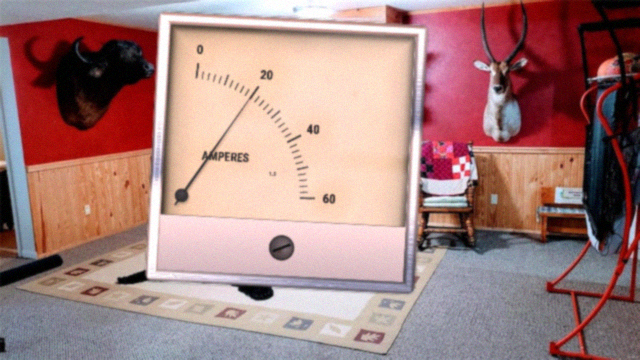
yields 20 A
